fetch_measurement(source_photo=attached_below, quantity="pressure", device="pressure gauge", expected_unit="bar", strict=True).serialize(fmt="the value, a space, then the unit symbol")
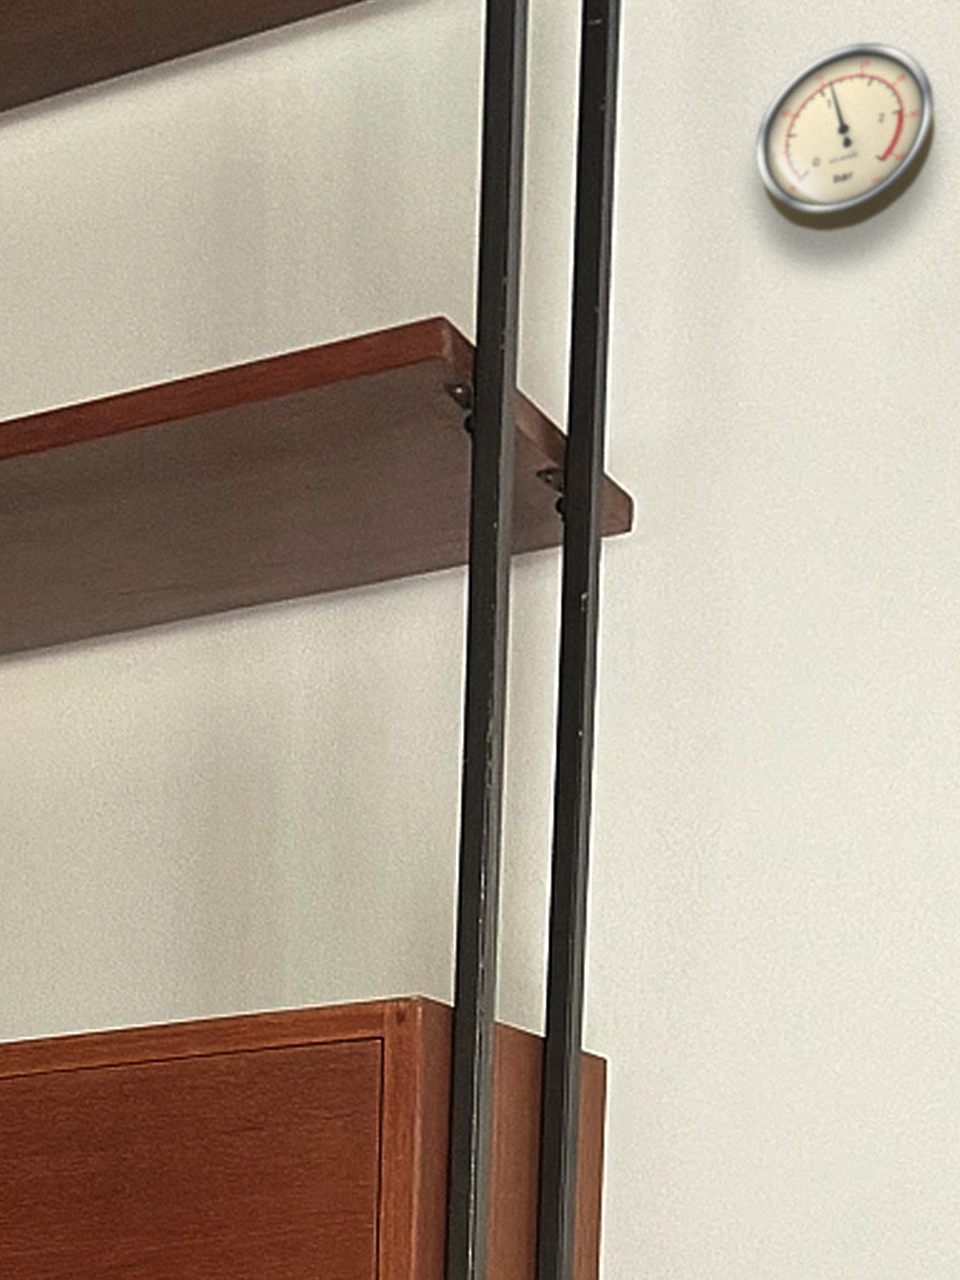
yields 1.1 bar
